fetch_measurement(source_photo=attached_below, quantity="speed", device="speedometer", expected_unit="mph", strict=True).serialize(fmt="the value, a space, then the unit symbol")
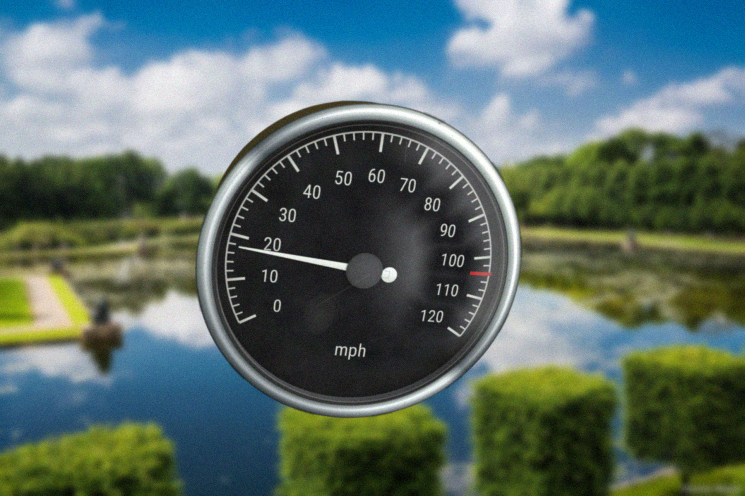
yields 18 mph
